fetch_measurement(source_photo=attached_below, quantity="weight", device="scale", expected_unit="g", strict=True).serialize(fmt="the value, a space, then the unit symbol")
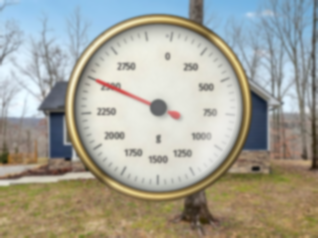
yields 2500 g
